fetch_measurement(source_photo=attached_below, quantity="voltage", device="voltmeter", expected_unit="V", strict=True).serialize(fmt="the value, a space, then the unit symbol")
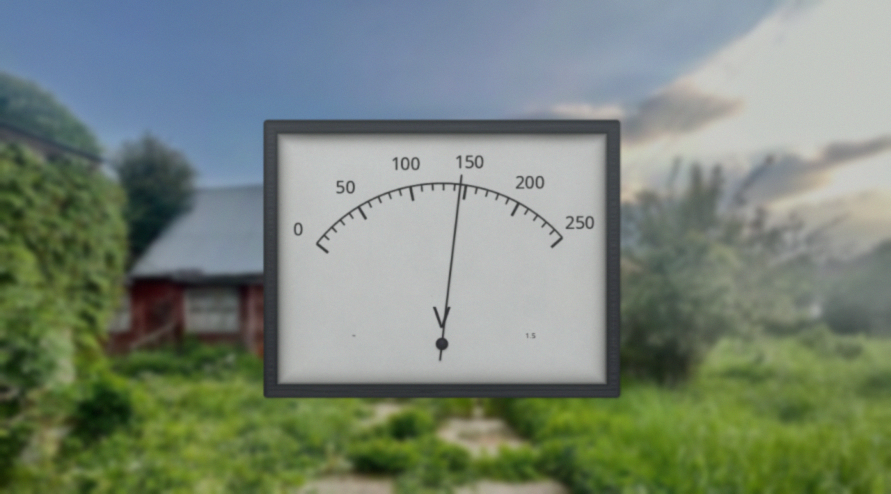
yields 145 V
